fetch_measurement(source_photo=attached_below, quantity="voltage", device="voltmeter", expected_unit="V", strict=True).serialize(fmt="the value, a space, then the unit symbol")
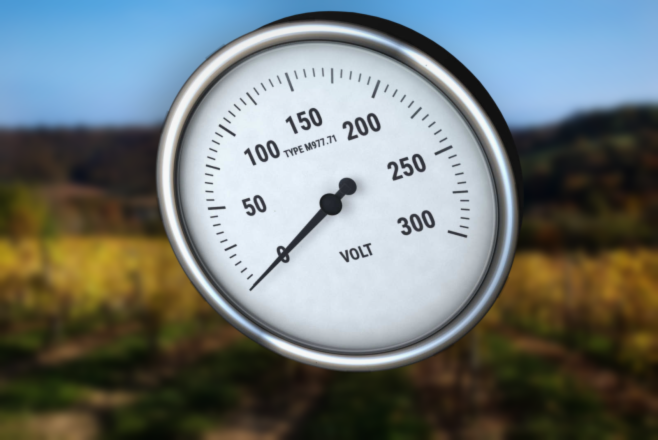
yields 0 V
